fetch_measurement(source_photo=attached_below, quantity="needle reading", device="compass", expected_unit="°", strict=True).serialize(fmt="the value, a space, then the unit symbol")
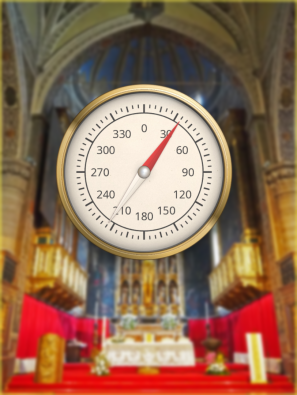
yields 35 °
